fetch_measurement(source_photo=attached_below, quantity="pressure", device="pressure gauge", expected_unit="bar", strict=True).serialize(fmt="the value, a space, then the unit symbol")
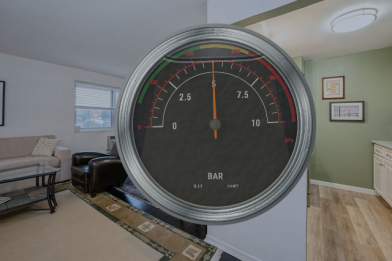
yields 5 bar
